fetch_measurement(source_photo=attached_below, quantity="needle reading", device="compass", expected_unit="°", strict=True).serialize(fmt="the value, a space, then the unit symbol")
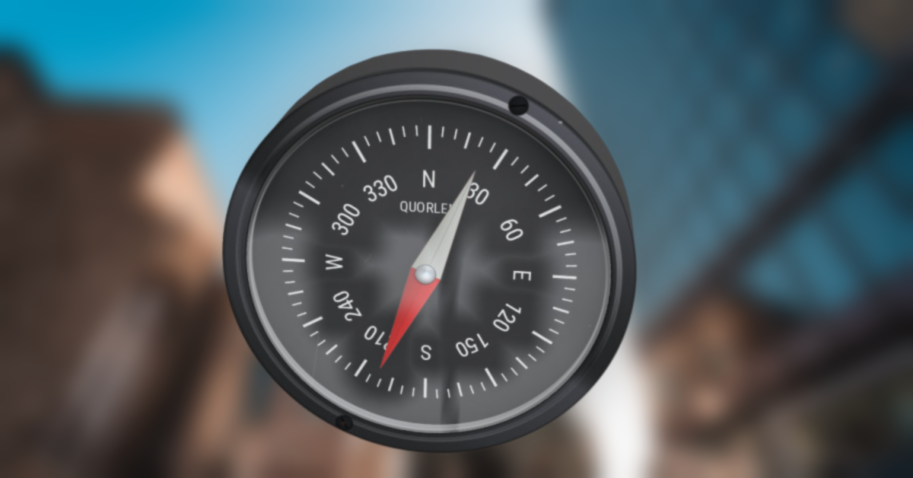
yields 202.5 °
